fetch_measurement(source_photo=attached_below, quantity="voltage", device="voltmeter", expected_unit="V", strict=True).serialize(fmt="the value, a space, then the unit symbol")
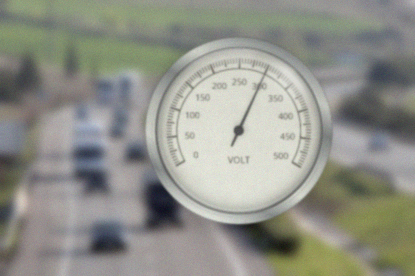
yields 300 V
